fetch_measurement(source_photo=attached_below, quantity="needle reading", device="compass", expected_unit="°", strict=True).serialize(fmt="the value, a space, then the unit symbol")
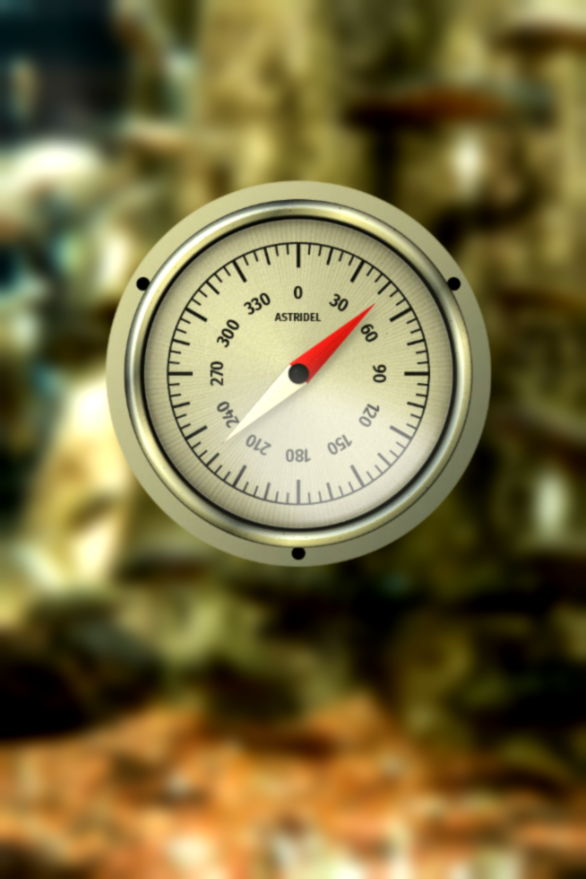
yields 47.5 °
